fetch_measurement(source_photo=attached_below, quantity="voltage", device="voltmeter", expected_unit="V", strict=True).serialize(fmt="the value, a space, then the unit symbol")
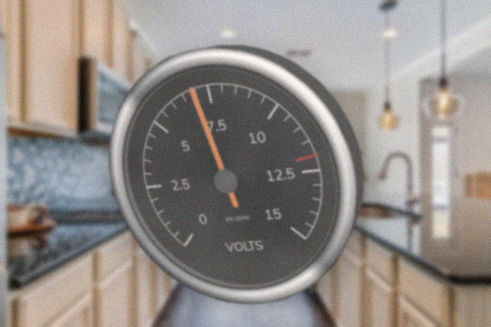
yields 7 V
